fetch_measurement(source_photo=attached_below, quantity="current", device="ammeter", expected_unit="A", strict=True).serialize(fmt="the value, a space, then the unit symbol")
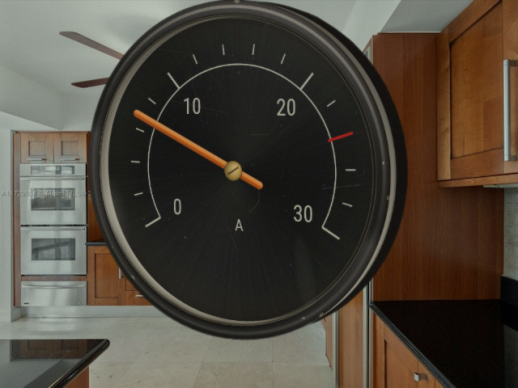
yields 7 A
